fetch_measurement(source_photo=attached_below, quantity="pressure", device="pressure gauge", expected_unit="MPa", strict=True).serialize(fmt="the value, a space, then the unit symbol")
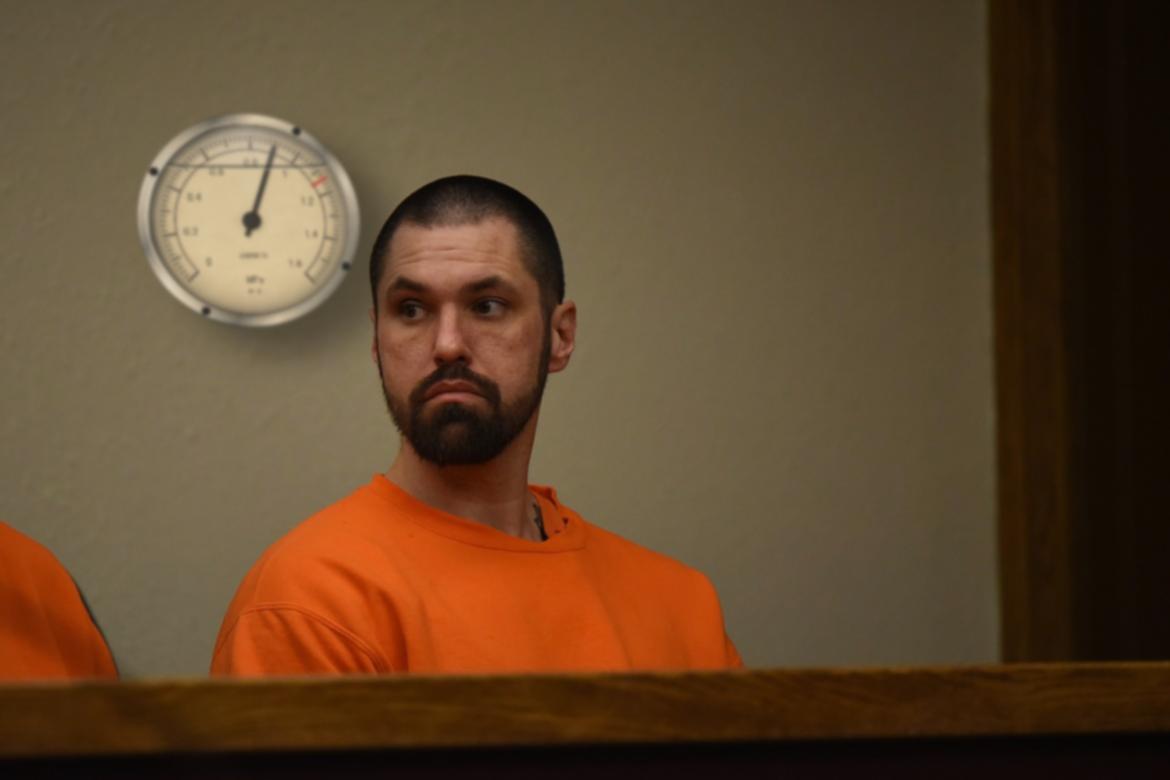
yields 0.9 MPa
